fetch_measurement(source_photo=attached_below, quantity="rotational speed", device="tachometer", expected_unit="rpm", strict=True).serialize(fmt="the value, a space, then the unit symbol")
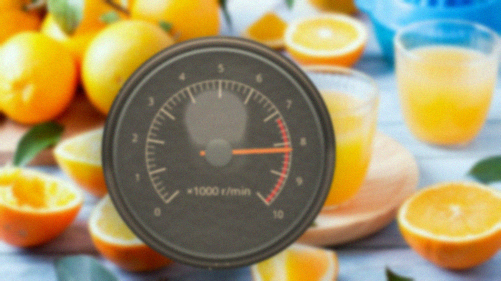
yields 8200 rpm
